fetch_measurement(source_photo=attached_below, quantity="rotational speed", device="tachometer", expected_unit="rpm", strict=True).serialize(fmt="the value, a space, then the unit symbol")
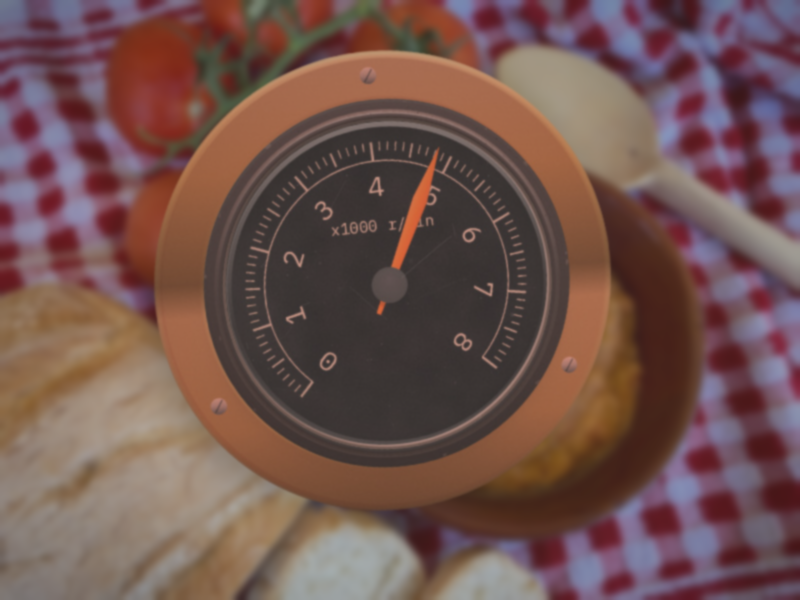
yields 4800 rpm
